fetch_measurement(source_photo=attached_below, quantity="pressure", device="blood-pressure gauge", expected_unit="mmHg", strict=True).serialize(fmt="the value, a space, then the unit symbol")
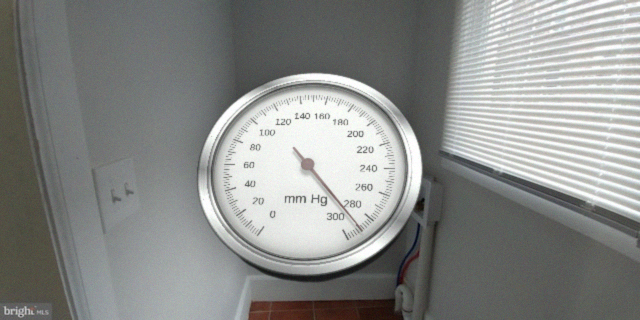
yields 290 mmHg
